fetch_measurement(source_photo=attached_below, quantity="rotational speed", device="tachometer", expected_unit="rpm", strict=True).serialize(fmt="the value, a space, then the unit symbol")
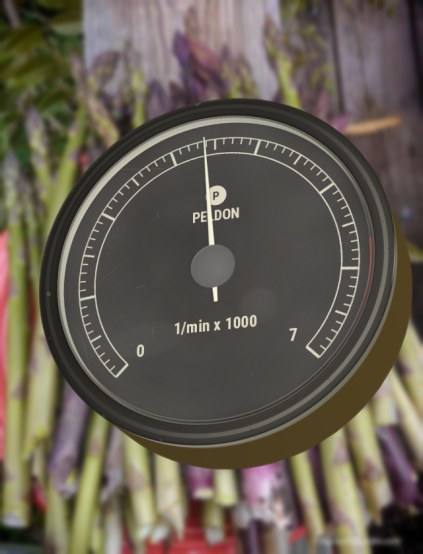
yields 3400 rpm
